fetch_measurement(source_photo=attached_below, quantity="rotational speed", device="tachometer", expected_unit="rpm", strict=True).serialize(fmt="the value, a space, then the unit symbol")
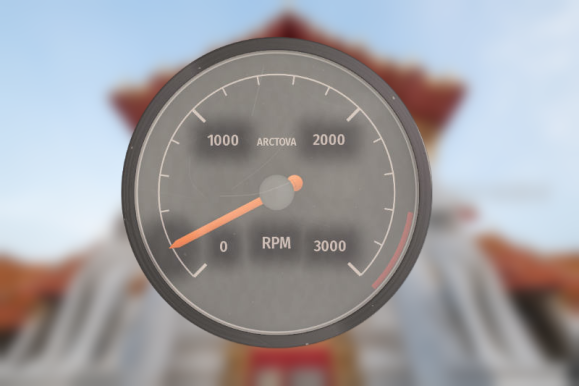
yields 200 rpm
